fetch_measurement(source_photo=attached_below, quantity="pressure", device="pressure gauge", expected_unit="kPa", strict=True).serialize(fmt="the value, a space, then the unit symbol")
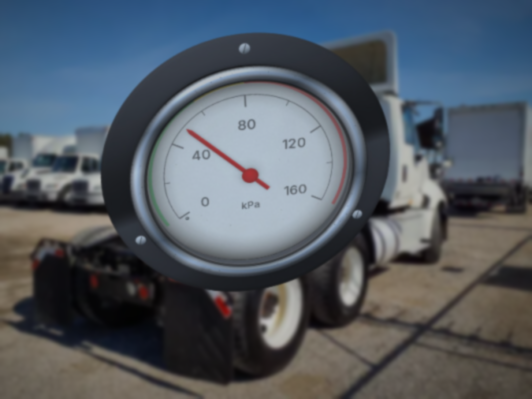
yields 50 kPa
